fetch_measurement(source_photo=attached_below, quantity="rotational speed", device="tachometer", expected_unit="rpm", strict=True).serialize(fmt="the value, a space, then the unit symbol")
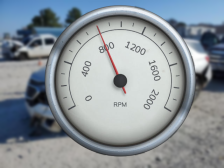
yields 800 rpm
